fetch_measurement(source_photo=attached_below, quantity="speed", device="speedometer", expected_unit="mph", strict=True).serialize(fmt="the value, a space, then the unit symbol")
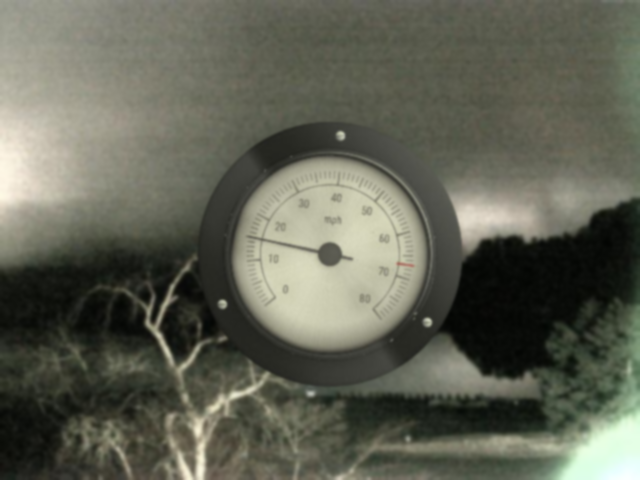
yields 15 mph
